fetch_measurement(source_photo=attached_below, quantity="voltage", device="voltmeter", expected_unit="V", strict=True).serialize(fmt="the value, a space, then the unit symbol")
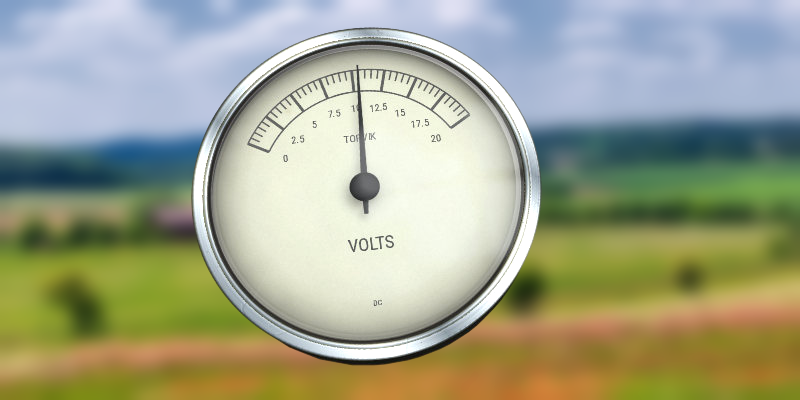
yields 10.5 V
